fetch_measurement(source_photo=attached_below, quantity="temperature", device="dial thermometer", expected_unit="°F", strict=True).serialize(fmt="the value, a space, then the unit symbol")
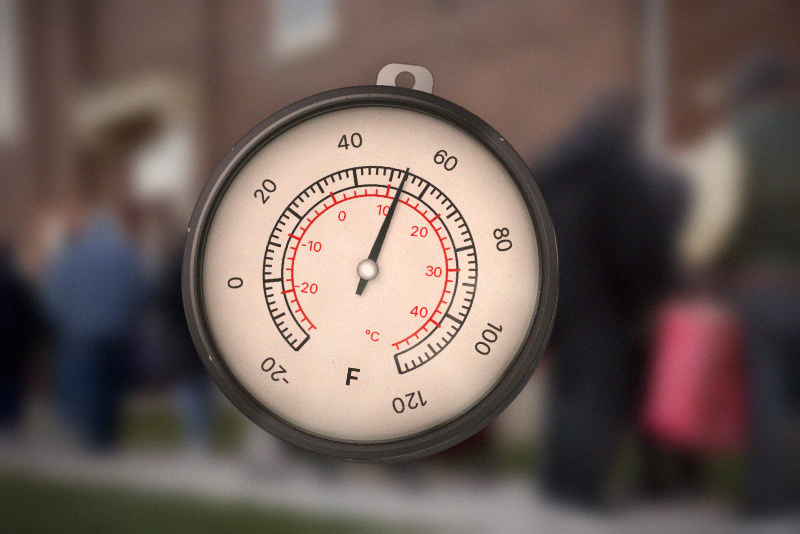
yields 54 °F
